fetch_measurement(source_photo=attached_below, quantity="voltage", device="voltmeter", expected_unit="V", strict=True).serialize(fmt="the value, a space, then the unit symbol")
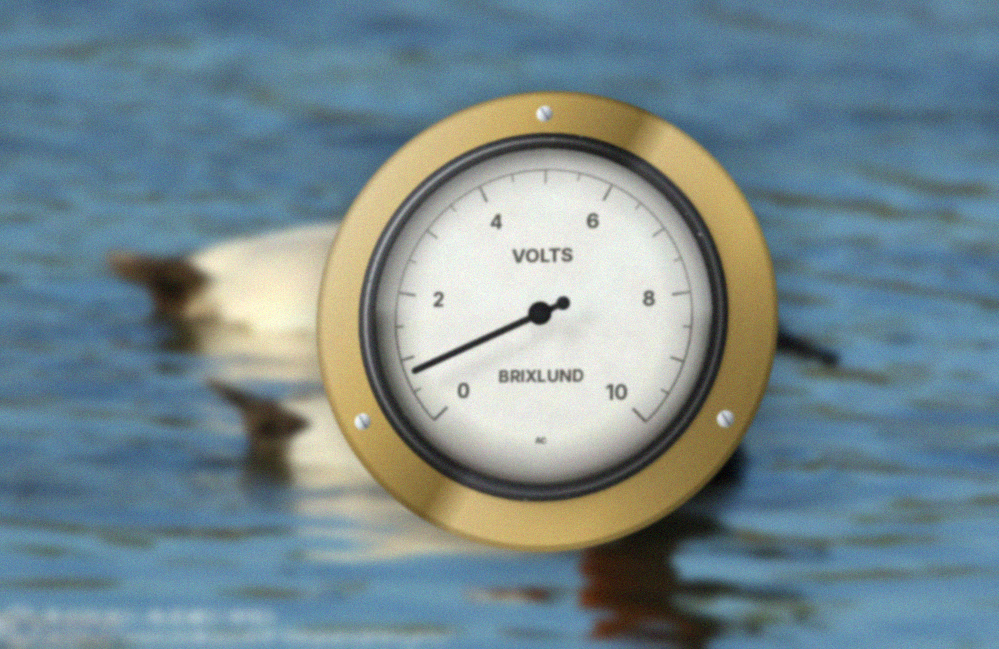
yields 0.75 V
